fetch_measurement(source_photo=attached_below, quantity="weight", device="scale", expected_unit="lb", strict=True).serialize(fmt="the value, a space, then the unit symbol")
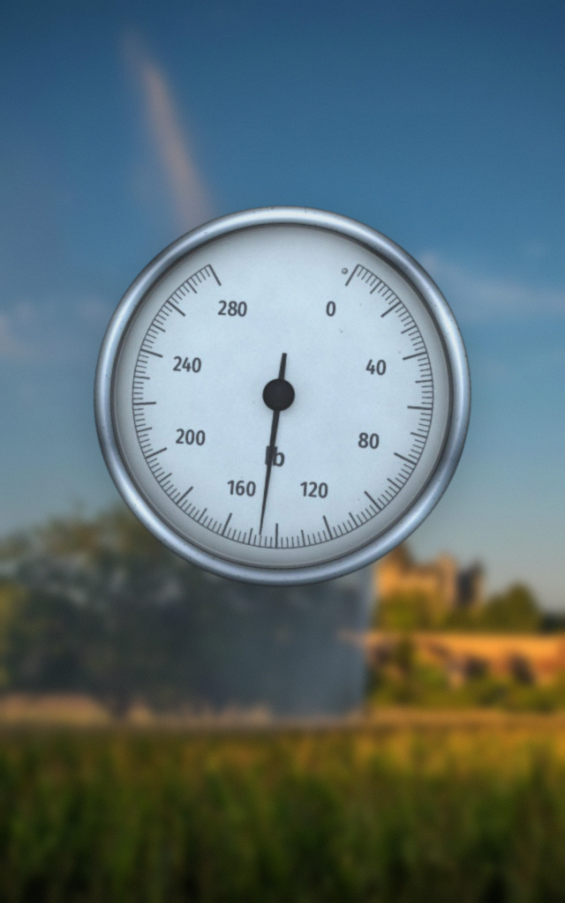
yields 146 lb
